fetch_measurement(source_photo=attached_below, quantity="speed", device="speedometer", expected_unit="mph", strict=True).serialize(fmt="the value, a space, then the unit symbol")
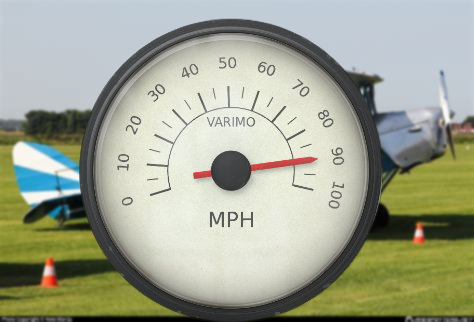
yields 90 mph
